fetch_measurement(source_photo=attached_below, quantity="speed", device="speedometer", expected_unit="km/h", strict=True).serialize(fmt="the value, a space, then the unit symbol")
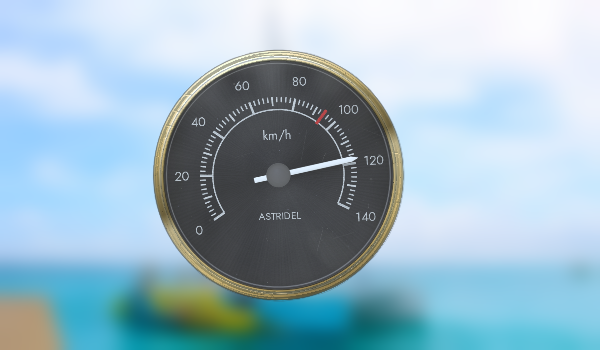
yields 118 km/h
